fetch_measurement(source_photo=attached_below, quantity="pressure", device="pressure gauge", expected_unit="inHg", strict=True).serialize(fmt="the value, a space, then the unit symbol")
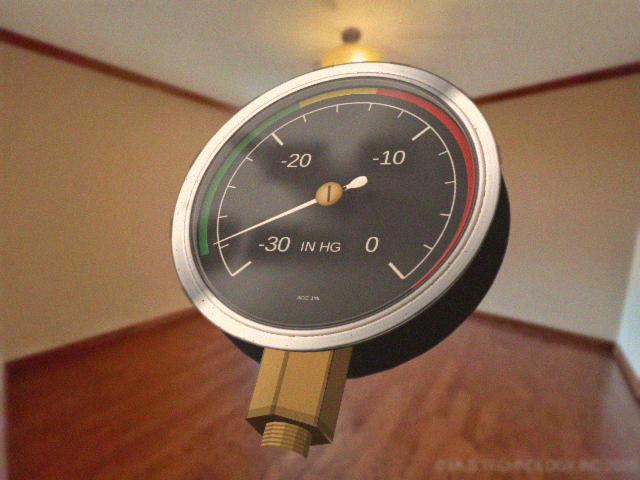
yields -28 inHg
